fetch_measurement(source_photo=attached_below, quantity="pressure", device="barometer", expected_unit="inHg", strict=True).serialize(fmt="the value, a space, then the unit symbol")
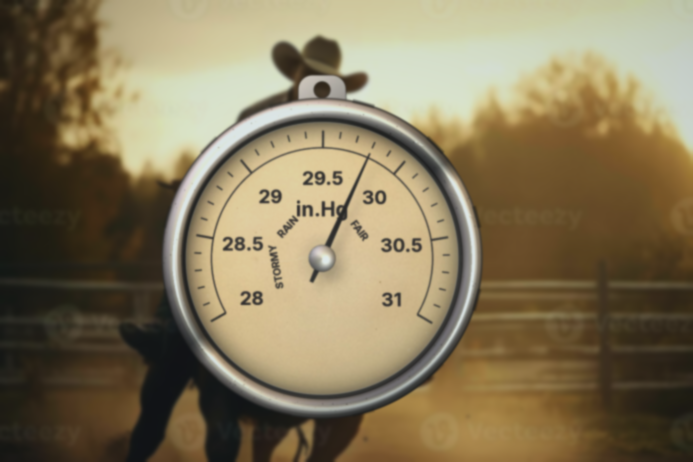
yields 29.8 inHg
